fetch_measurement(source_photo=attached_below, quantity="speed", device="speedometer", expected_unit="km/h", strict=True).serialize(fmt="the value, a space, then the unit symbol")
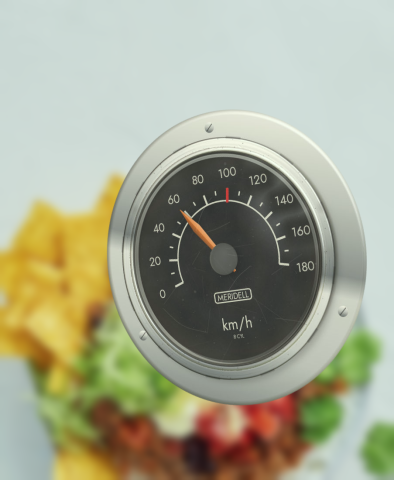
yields 60 km/h
